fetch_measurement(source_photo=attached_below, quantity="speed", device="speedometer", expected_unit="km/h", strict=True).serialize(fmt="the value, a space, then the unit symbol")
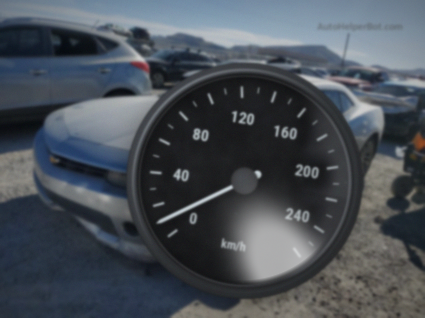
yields 10 km/h
